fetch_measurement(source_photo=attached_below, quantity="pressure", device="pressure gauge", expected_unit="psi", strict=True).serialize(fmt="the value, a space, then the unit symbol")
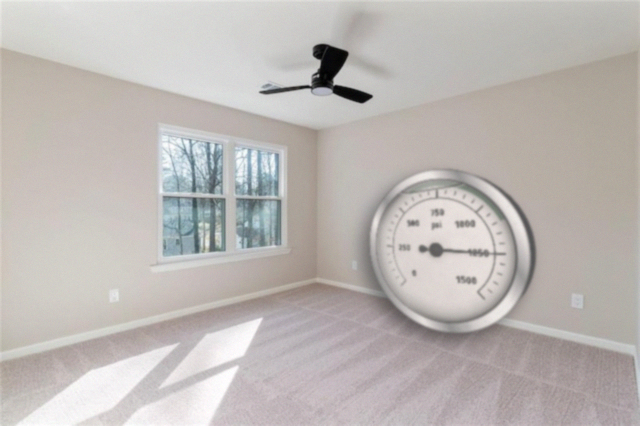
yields 1250 psi
